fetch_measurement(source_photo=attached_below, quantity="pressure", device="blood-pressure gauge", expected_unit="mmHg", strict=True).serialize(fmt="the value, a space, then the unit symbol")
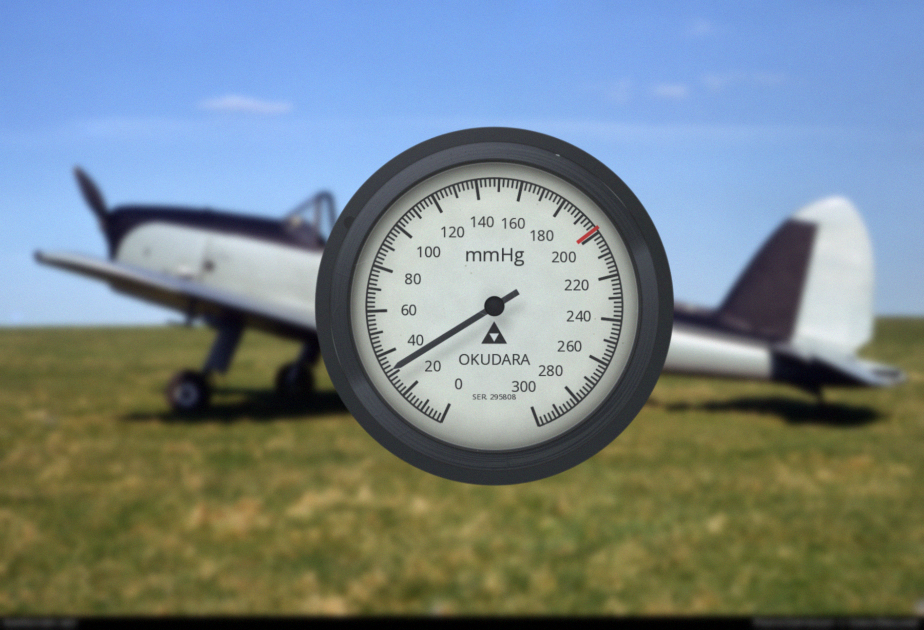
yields 32 mmHg
